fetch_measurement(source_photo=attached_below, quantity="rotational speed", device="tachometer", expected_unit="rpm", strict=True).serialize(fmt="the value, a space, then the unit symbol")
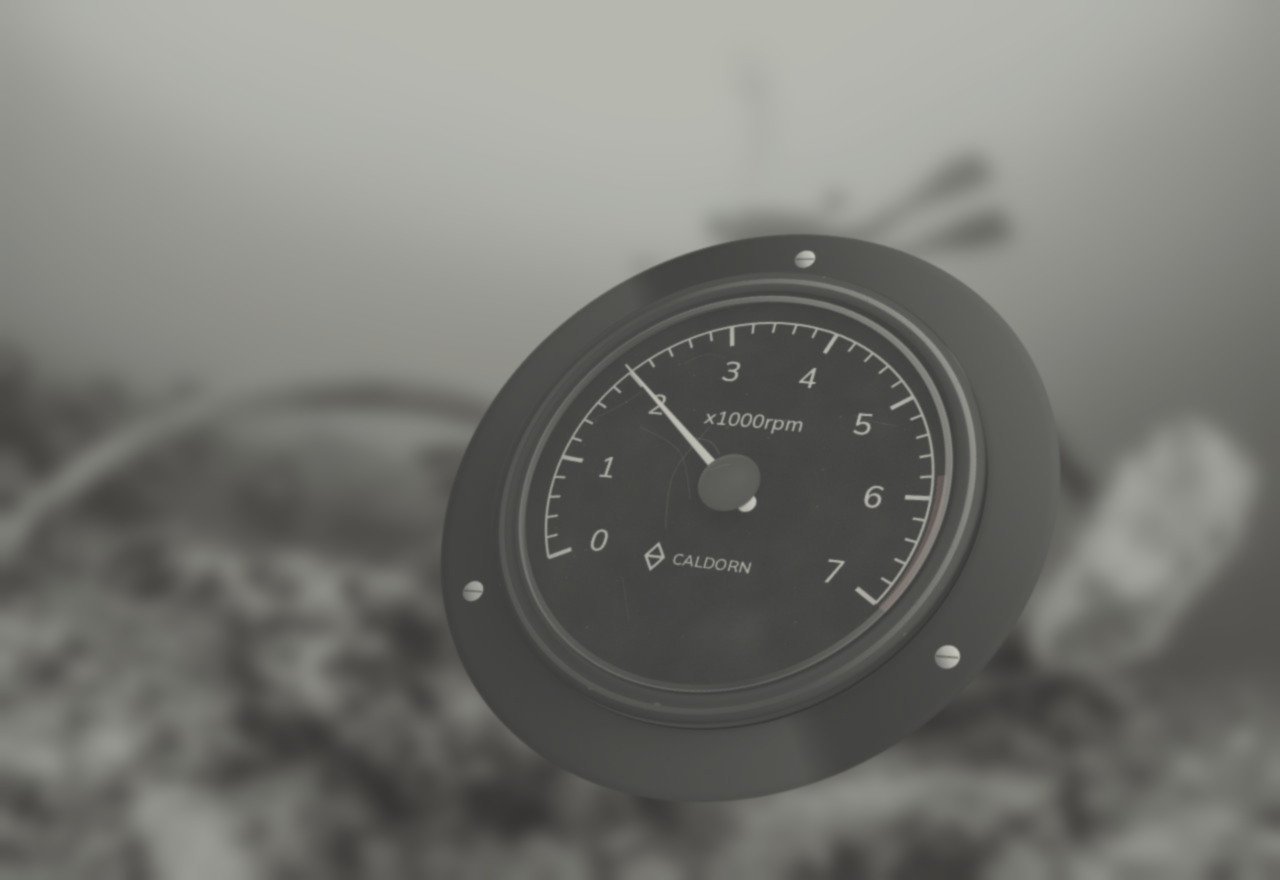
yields 2000 rpm
